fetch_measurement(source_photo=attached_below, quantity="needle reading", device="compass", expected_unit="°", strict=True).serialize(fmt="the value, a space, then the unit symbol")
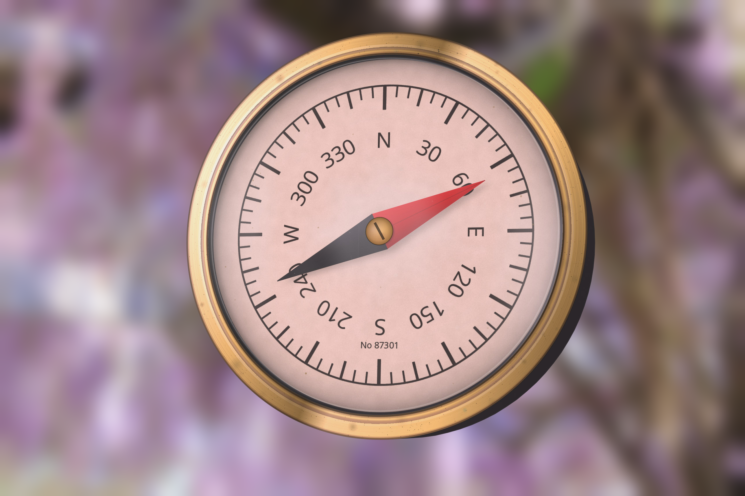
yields 65 °
